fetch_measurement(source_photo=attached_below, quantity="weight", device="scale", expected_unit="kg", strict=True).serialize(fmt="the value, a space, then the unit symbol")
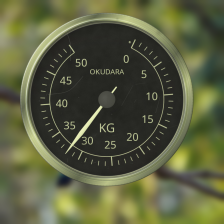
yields 32 kg
